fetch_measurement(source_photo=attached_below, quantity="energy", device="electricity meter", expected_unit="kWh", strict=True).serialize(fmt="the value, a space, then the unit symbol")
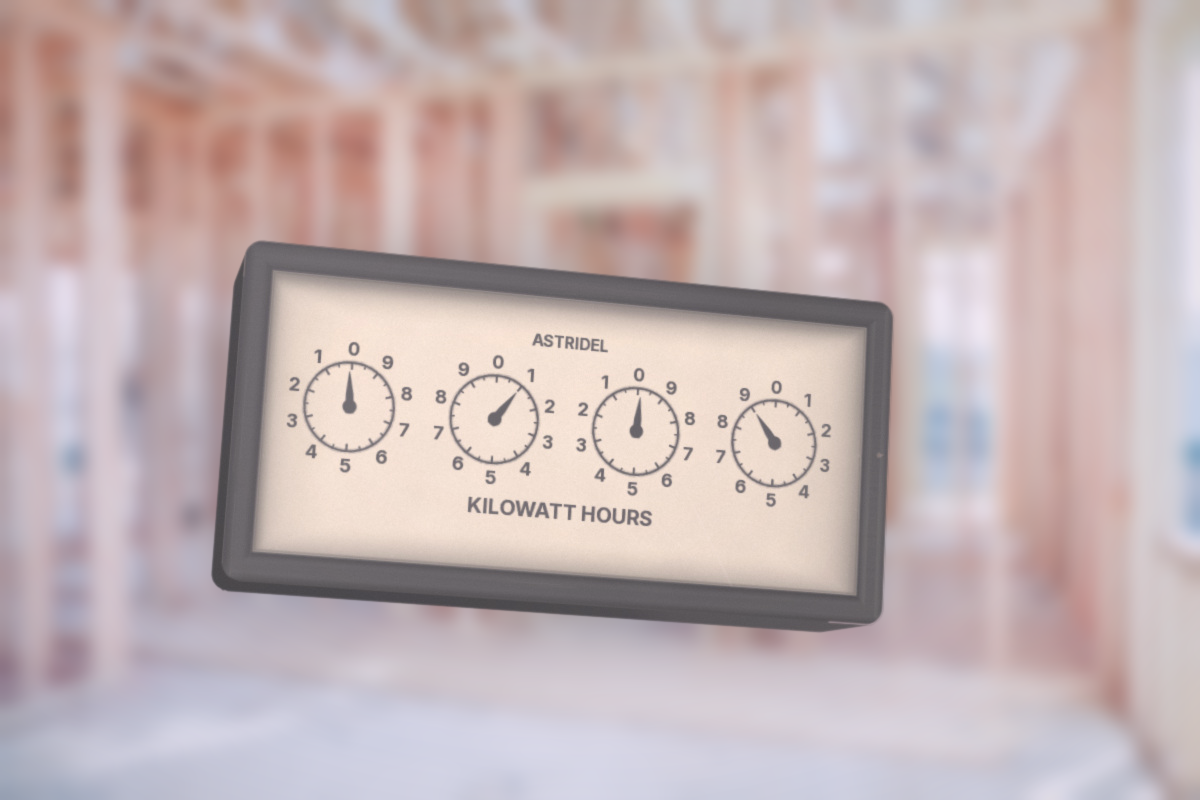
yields 99 kWh
